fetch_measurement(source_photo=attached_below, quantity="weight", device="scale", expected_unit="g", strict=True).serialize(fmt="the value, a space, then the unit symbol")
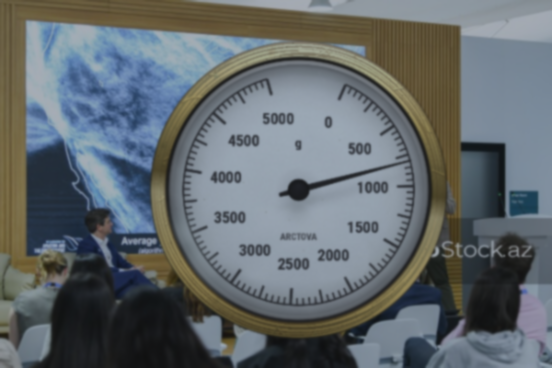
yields 800 g
